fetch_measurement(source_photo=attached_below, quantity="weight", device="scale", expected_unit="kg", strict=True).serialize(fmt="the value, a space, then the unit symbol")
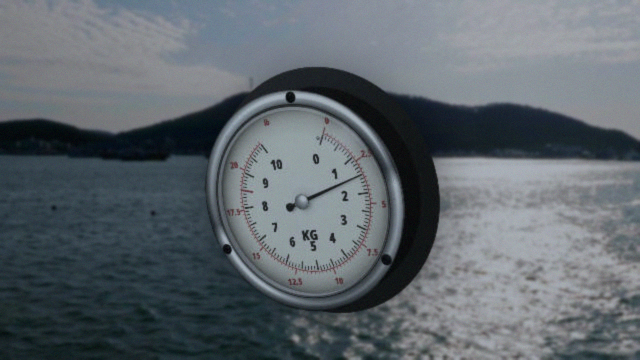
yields 1.5 kg
